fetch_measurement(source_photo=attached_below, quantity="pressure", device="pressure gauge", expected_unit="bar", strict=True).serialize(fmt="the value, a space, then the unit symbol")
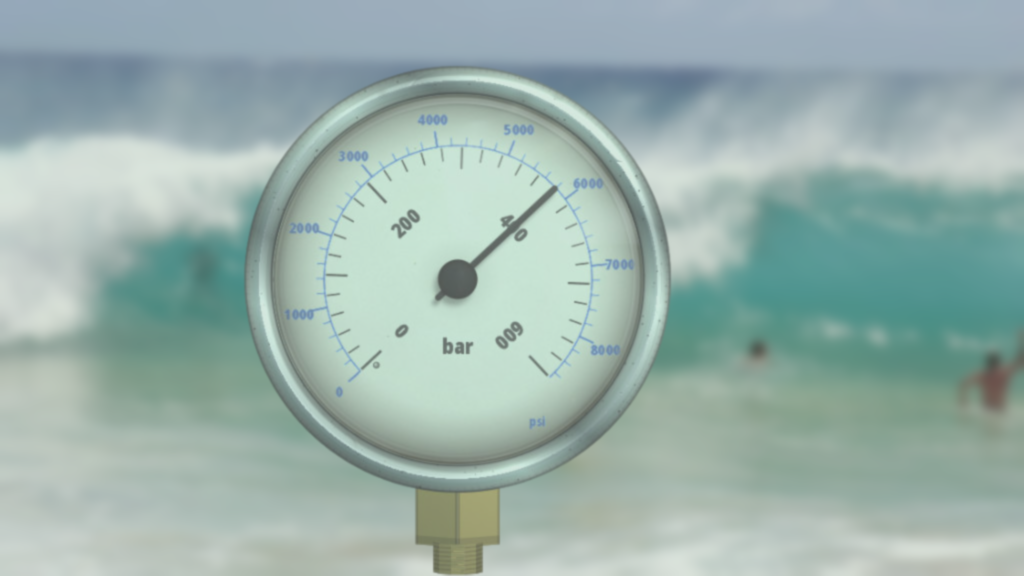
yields 400 bar
